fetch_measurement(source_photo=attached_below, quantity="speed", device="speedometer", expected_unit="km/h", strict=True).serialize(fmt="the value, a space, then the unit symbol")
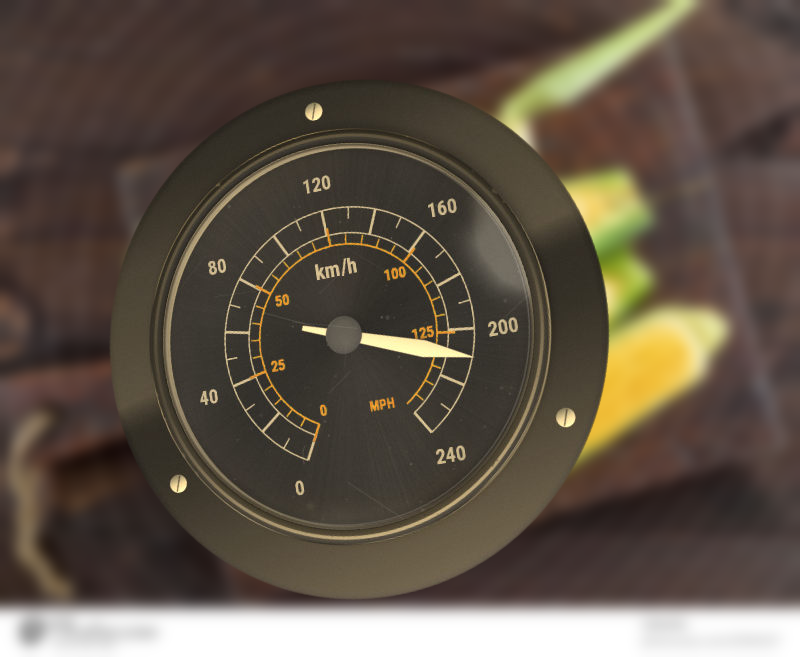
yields 210 km/h
